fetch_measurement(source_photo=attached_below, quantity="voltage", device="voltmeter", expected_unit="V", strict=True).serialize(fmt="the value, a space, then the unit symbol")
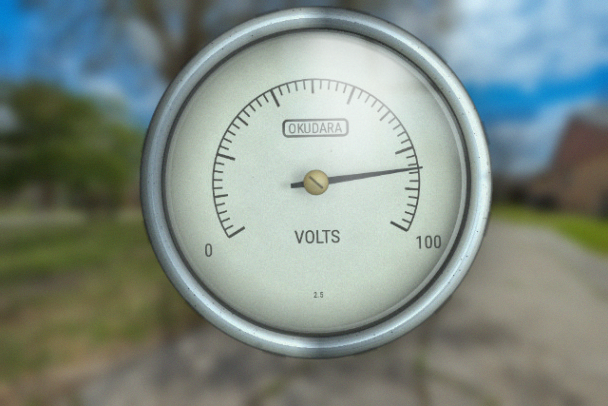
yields 85 V
